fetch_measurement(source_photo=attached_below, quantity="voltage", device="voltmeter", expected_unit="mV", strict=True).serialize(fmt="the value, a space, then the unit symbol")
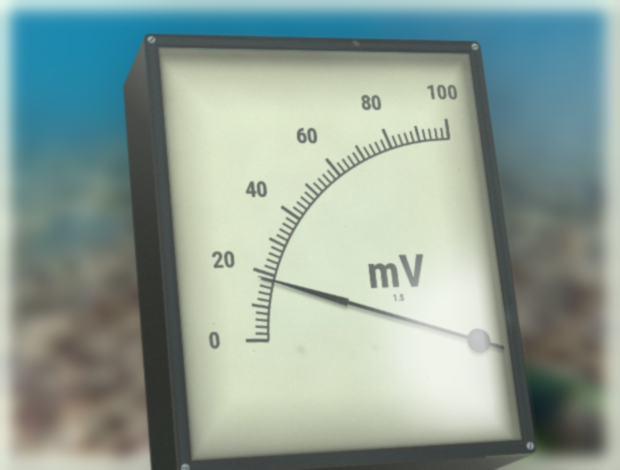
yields 18 mV
